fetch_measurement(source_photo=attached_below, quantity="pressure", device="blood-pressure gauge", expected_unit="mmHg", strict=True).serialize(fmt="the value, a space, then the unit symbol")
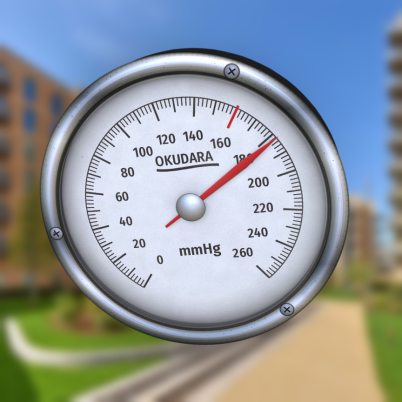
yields 182 mmHg
